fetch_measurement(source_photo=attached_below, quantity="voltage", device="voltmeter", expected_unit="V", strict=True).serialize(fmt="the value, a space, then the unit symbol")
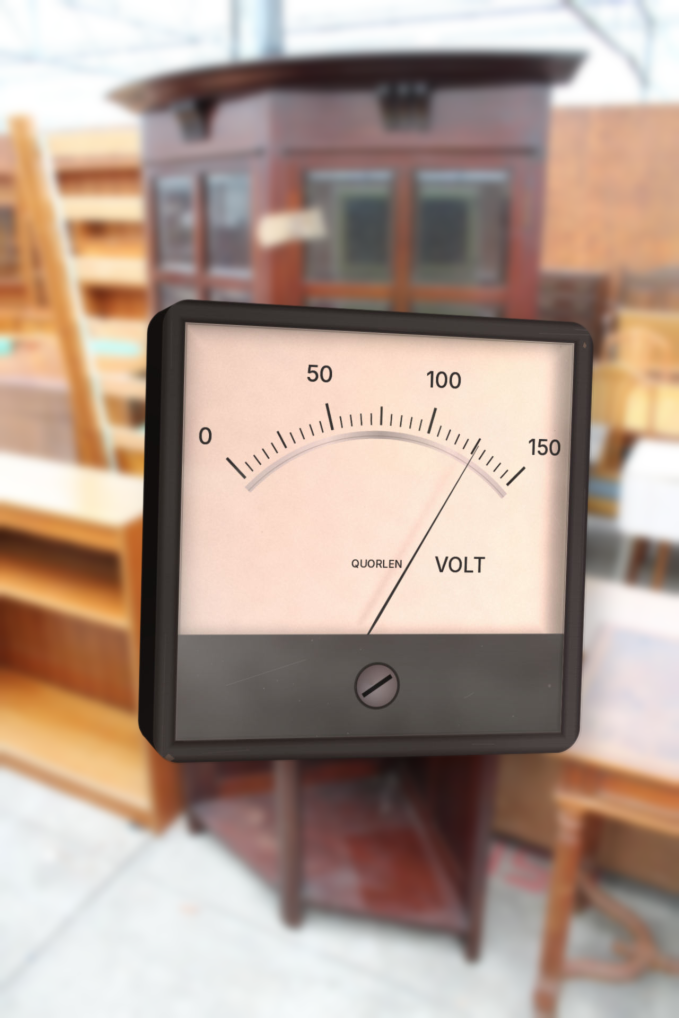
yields 125 V
